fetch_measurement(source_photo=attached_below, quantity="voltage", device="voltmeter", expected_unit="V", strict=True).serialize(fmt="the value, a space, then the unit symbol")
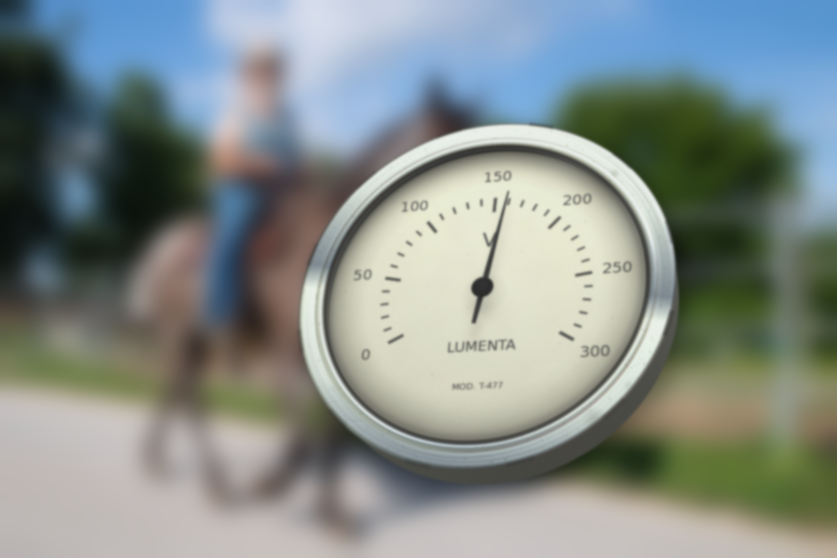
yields 160 V
